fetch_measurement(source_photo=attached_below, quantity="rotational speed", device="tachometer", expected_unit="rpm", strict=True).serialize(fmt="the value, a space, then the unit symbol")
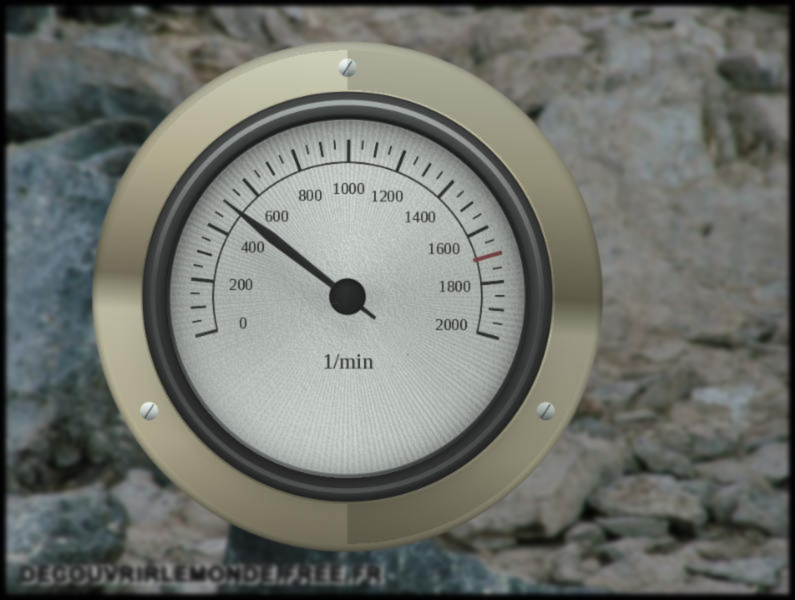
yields 500 rpm
